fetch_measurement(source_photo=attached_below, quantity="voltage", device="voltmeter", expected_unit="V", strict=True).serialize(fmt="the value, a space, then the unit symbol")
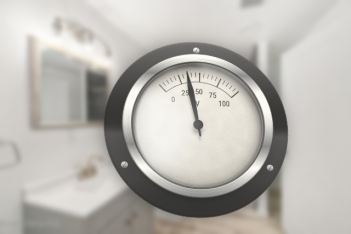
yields 35 V
